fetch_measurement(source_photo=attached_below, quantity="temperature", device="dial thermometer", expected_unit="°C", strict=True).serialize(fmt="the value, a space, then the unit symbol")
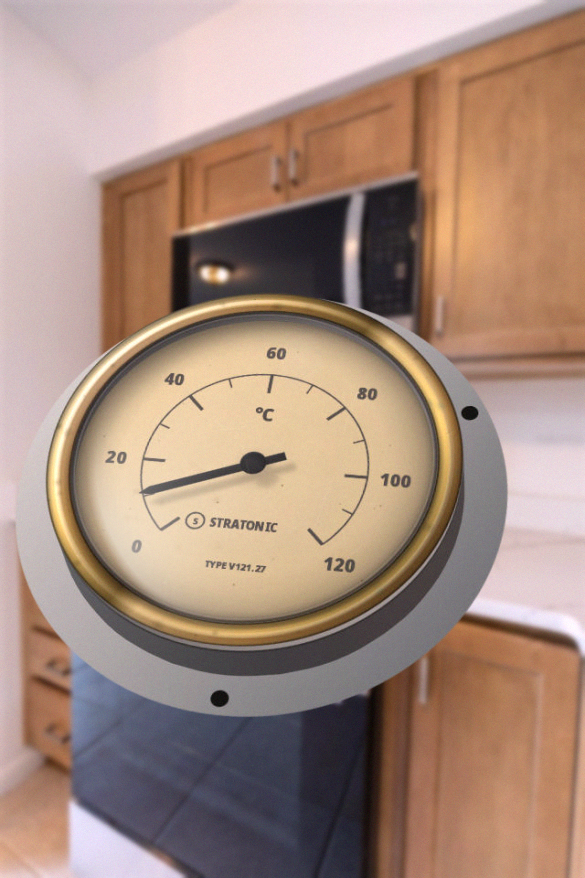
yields 10 °C
